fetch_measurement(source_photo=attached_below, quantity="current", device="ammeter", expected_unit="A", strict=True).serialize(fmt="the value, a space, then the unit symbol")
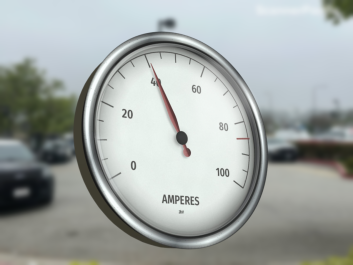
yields 40 A
